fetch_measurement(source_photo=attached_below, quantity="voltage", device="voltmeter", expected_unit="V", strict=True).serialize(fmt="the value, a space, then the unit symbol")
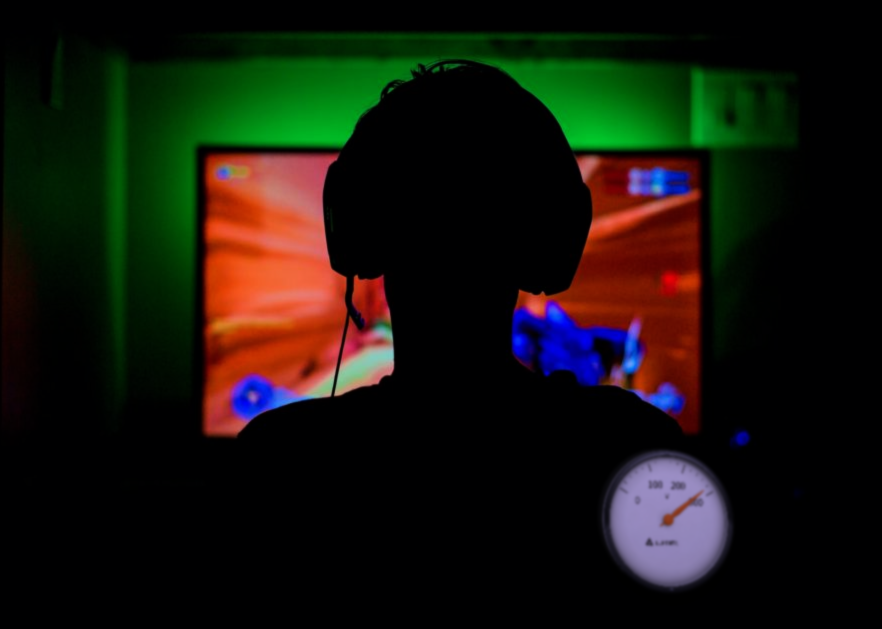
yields 280 V
